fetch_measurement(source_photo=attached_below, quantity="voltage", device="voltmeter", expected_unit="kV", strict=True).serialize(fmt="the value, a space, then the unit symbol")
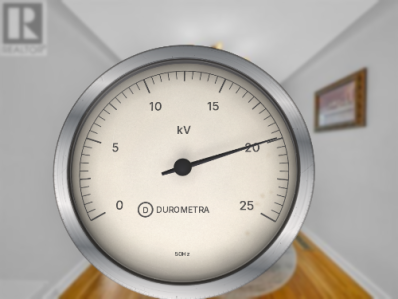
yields 20 kV
